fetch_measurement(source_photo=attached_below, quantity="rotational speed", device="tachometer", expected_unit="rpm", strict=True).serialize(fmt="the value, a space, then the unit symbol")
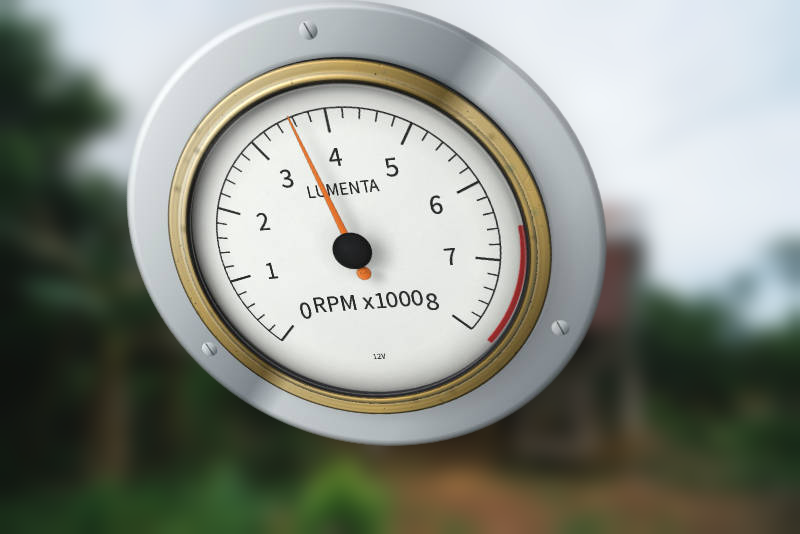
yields 3600 rpm
